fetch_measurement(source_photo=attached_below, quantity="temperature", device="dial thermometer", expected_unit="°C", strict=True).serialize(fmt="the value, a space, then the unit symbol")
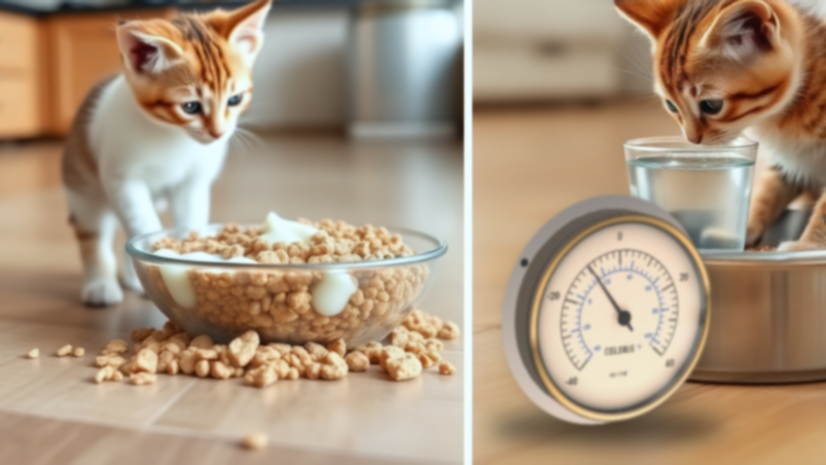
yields -10 °C
